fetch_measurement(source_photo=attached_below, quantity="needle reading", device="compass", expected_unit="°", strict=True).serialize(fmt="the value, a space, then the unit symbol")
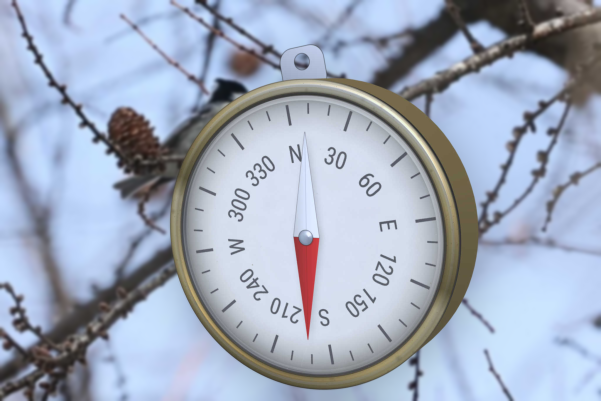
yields 190 °
